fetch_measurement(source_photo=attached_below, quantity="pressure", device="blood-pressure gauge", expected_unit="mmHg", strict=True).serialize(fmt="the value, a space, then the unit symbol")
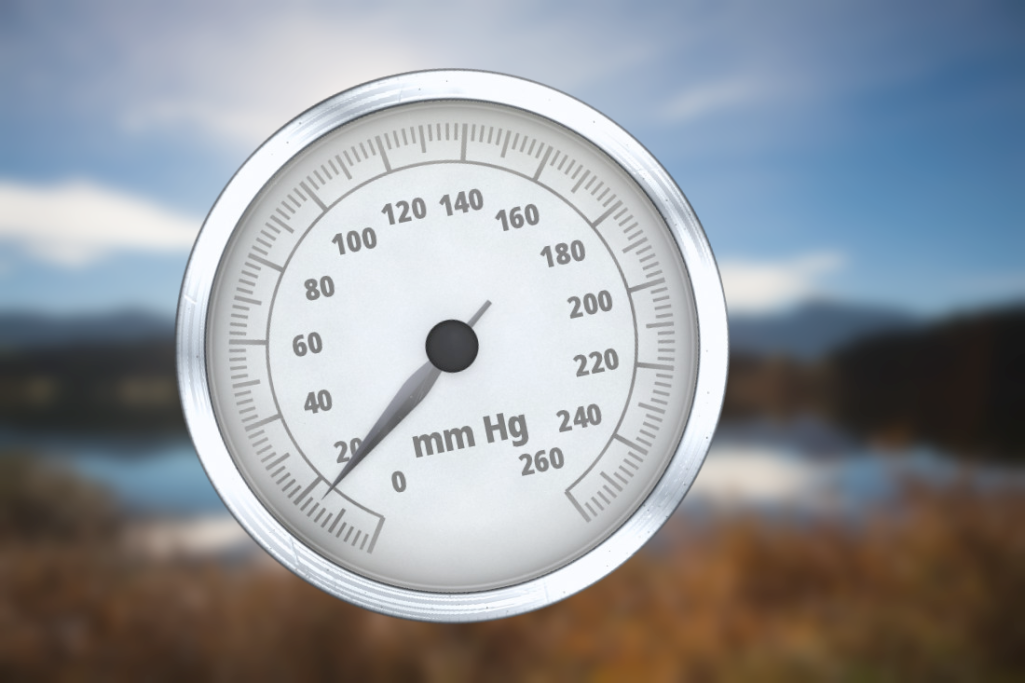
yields 16 mmHg
